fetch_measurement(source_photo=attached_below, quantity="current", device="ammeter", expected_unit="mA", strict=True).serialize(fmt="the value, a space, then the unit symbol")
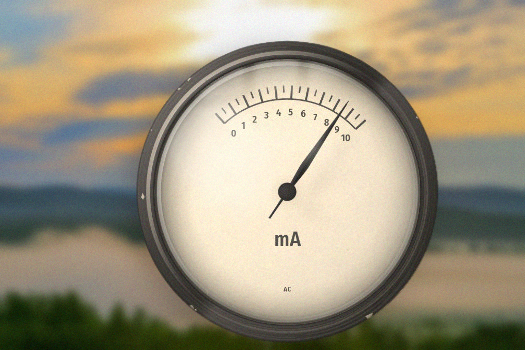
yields 8.5 mA
